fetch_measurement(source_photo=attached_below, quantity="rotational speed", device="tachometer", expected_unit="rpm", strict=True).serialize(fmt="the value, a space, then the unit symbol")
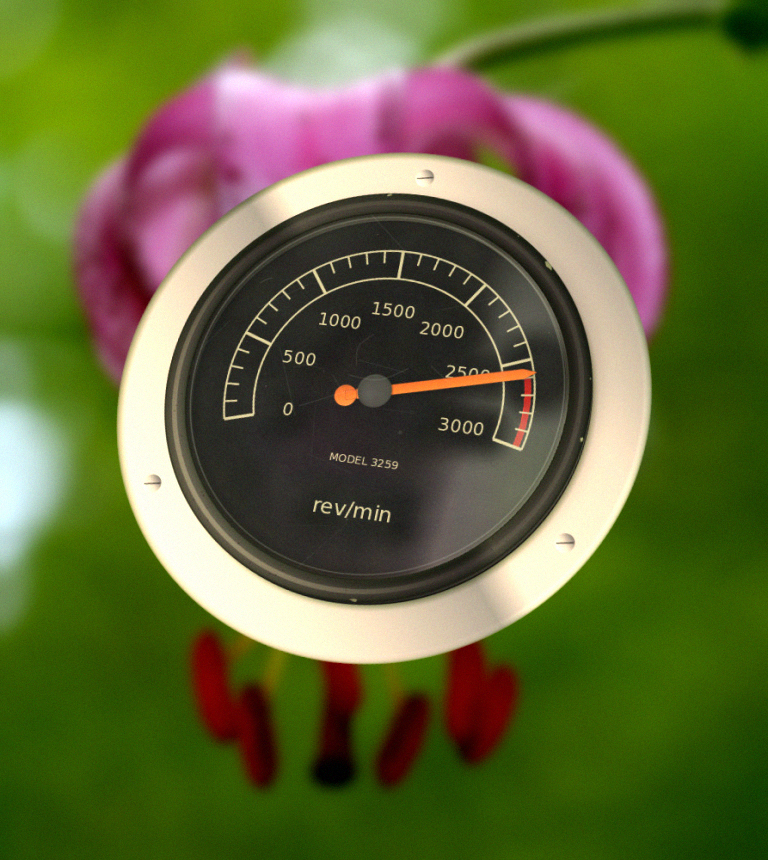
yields 2600 rpm
